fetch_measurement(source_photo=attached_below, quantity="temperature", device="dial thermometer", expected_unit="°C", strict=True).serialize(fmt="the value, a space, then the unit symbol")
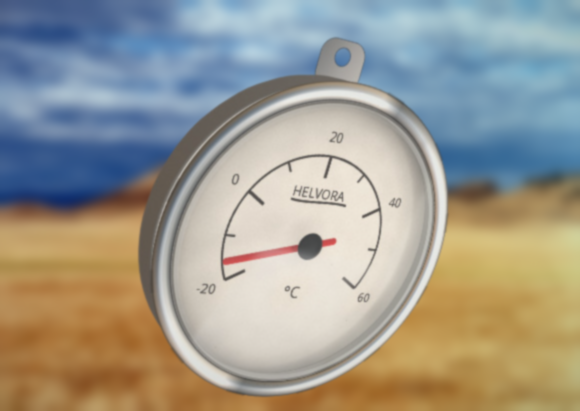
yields -15 °C
